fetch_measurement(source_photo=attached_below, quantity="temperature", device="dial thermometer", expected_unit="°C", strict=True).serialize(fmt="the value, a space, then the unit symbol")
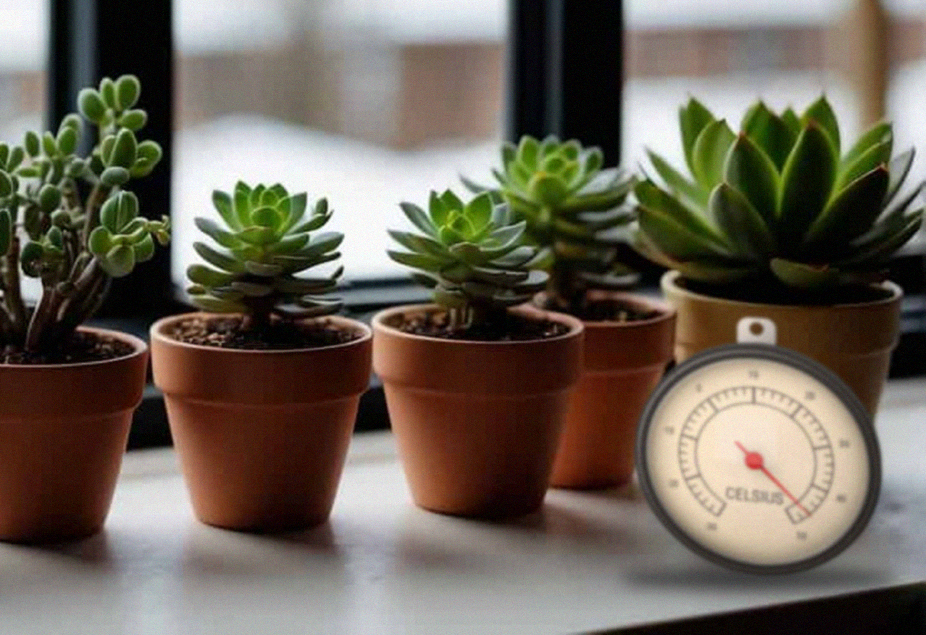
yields 46 °C
